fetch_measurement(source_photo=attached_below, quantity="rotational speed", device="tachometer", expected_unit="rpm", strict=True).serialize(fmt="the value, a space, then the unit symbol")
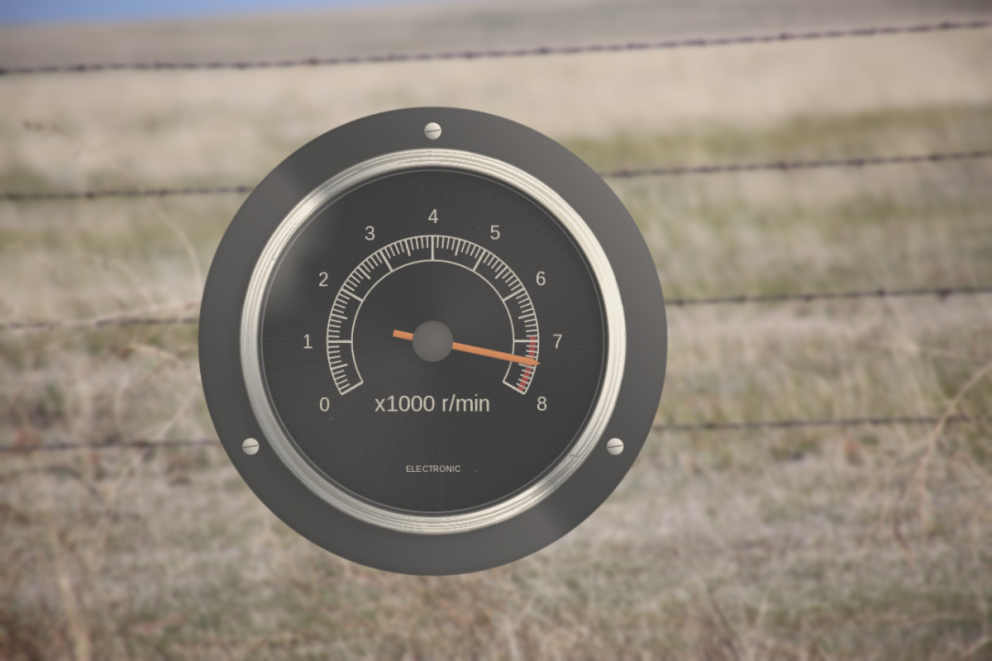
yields 7400 rpm
